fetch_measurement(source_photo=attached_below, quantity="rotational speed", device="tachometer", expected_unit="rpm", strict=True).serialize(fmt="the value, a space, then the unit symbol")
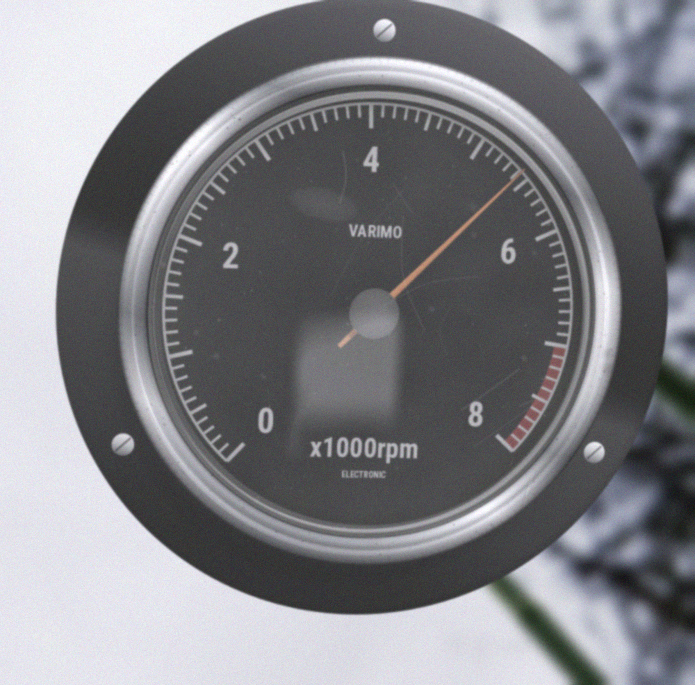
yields 5400 rpm
